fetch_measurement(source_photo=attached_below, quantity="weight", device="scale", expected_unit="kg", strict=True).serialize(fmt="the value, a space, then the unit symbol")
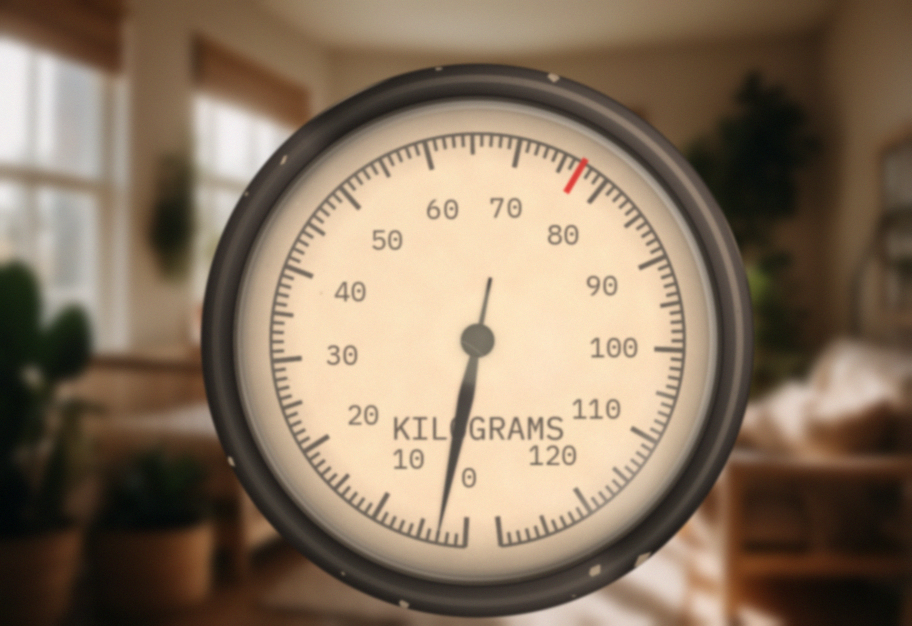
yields 3 kg
